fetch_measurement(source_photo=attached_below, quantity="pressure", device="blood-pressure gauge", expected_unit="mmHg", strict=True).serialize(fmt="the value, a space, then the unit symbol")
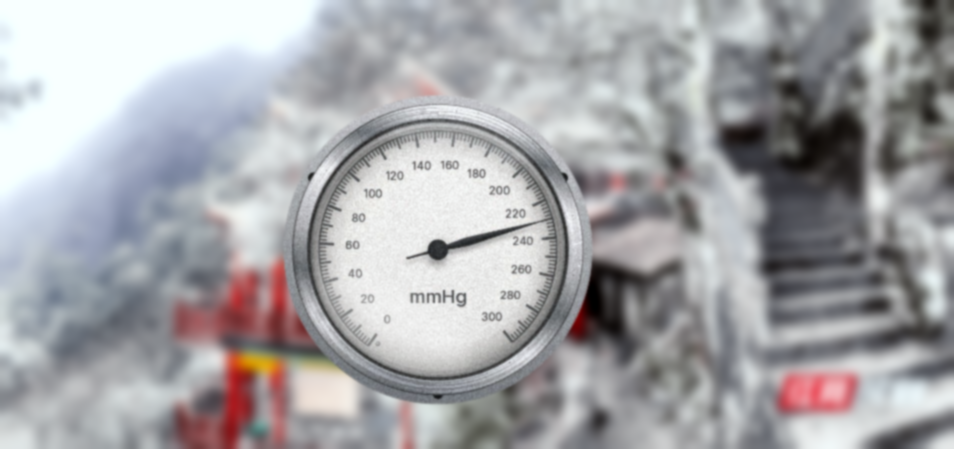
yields 230 mmHg
